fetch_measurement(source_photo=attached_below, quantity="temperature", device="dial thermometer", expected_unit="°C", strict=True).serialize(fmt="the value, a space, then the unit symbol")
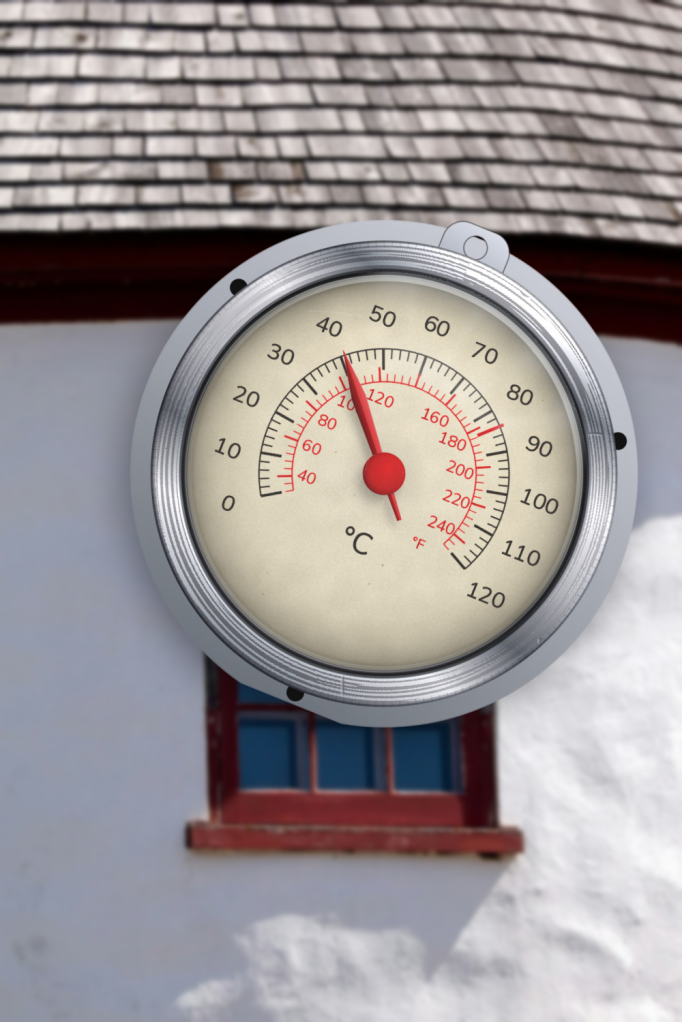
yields 41 °C
